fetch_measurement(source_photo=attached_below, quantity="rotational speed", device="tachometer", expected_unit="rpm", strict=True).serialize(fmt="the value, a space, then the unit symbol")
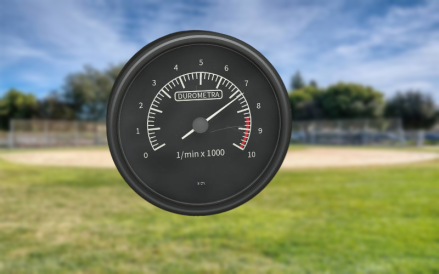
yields 7200 rpm
